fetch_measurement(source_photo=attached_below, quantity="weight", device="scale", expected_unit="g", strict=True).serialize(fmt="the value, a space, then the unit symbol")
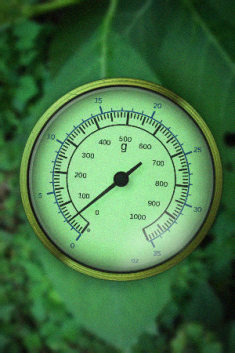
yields 50 g
